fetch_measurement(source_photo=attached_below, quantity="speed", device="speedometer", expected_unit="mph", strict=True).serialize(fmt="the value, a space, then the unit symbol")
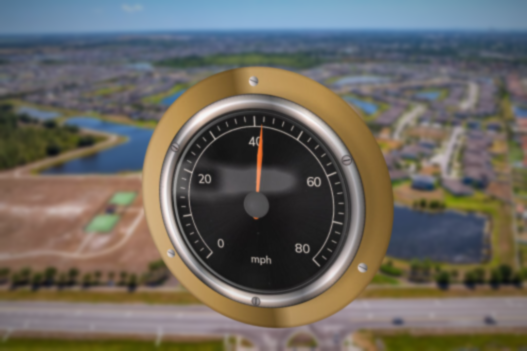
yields 42 mph
